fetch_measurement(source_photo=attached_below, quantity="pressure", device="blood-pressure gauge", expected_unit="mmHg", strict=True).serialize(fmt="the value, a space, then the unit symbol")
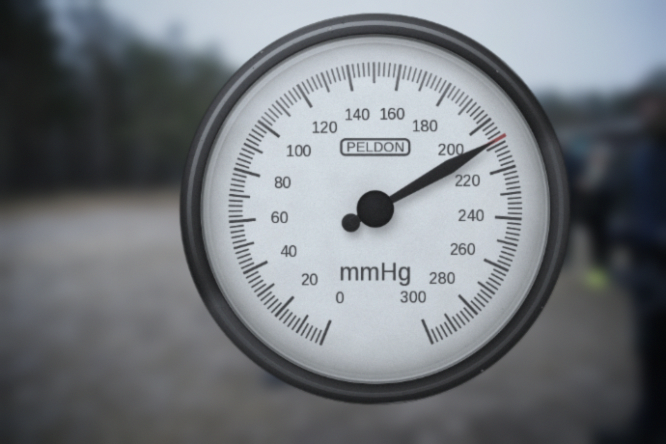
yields 208 mmHg
